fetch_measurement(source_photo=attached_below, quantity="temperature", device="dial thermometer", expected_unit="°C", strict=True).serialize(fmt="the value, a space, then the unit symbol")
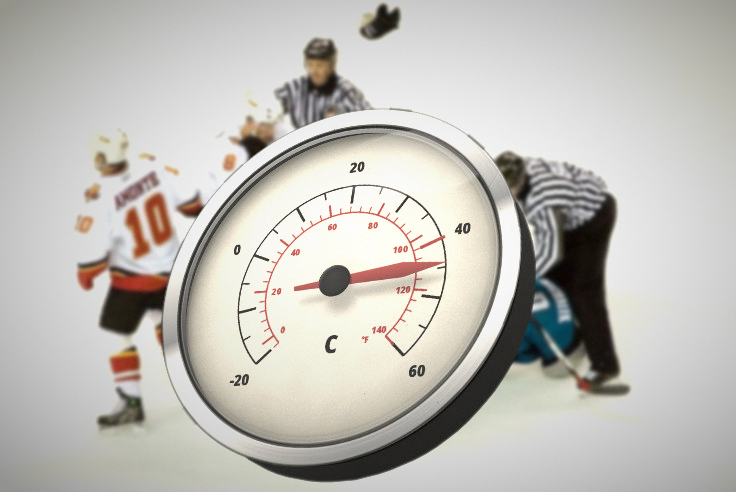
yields 45 °C
